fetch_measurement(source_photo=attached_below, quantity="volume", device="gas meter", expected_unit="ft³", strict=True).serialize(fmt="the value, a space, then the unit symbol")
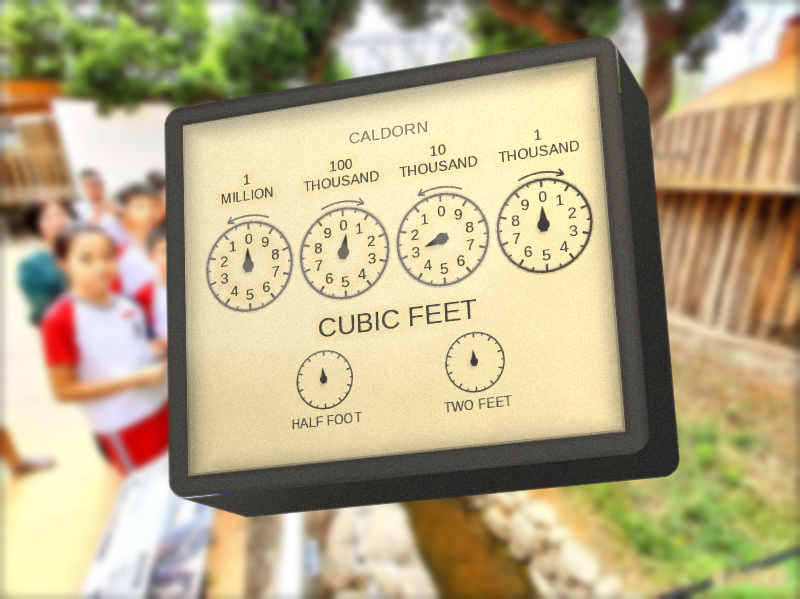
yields 3000 ft³
